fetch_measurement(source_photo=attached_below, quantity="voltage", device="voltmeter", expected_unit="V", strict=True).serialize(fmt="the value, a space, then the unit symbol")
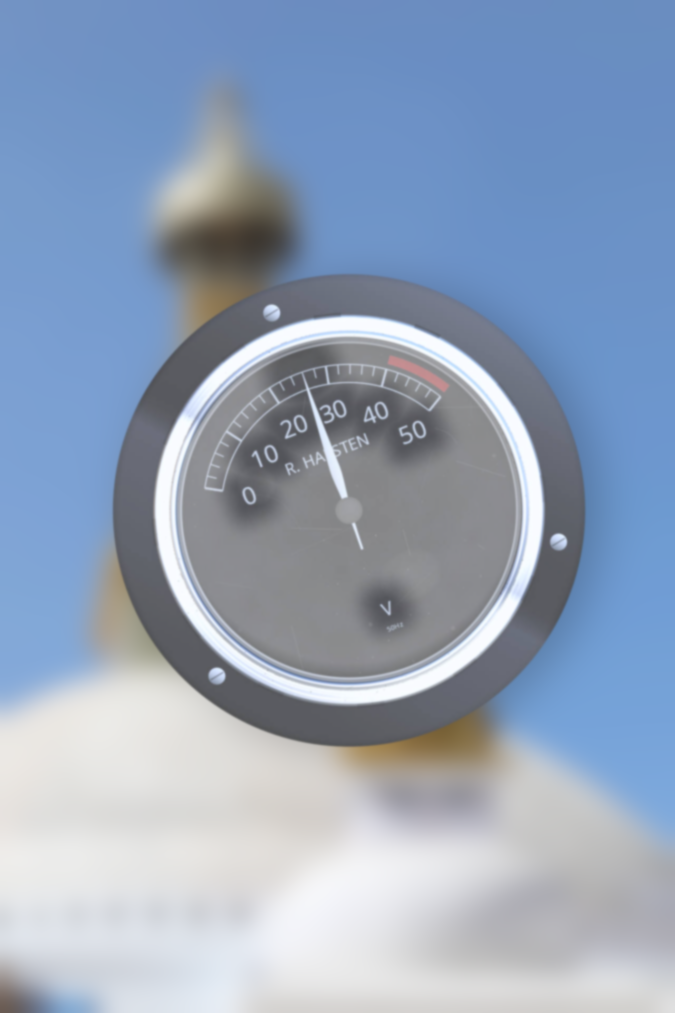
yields 26 V
